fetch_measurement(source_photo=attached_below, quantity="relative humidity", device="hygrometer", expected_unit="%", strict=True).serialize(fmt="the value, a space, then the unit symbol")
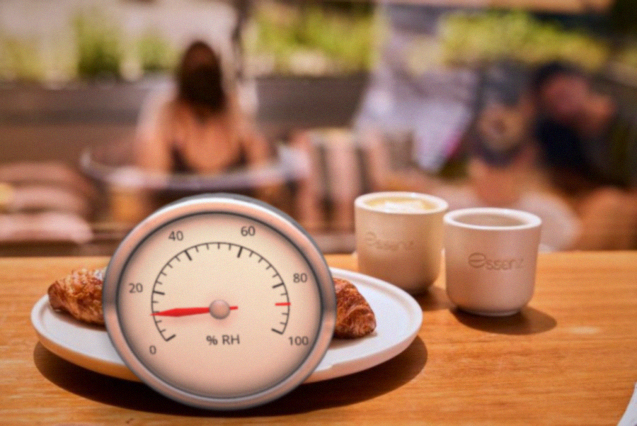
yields 12 %
